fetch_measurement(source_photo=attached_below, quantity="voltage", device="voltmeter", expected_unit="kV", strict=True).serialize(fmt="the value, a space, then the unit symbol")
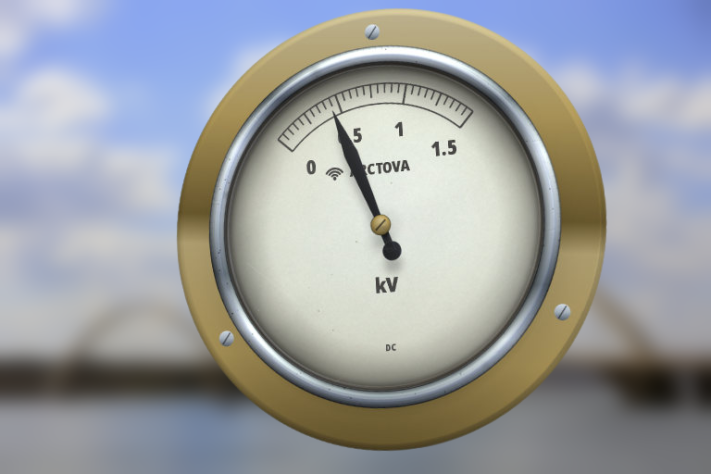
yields 0.45 kV
